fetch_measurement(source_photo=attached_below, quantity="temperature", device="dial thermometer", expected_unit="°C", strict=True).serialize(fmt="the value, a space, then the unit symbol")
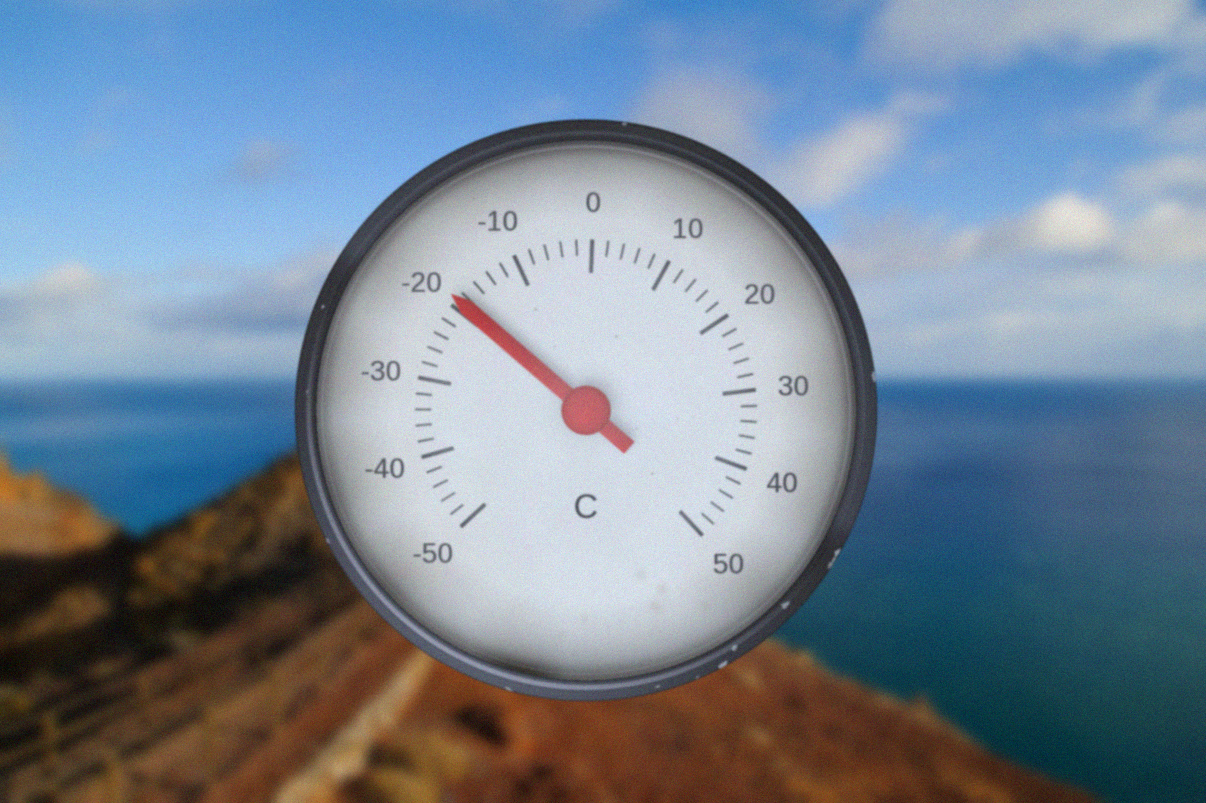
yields -19 °C
